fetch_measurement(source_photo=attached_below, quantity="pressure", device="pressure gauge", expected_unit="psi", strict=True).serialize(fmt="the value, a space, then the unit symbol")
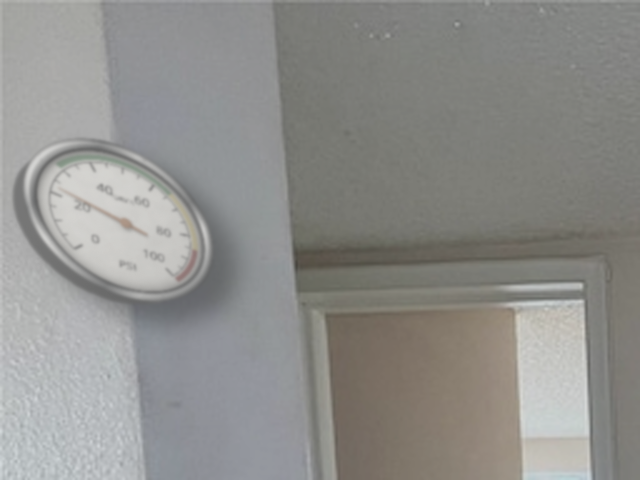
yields 22.5 psi
